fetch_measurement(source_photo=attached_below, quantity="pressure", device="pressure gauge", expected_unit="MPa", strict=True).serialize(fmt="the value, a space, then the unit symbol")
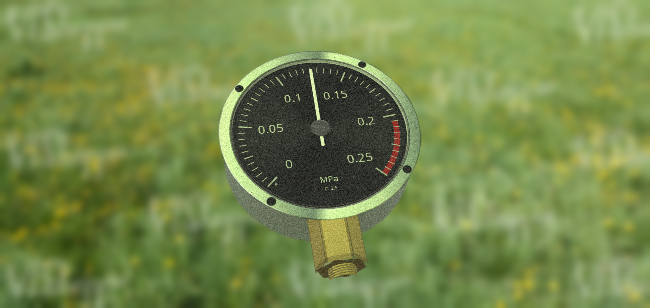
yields 0.125 MPa
